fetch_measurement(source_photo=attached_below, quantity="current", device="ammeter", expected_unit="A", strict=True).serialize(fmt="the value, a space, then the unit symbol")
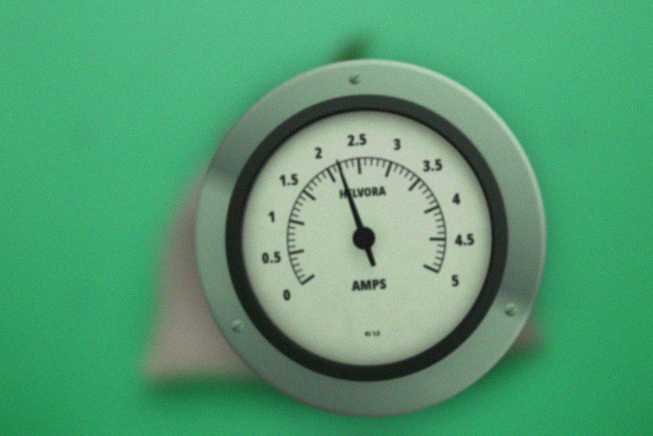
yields 2.2 A
